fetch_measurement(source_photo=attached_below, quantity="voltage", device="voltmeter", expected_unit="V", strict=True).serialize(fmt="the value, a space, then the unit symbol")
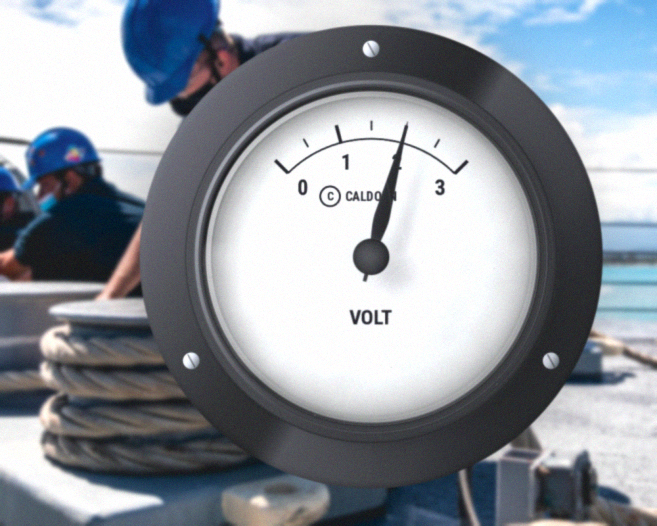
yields 2 V
